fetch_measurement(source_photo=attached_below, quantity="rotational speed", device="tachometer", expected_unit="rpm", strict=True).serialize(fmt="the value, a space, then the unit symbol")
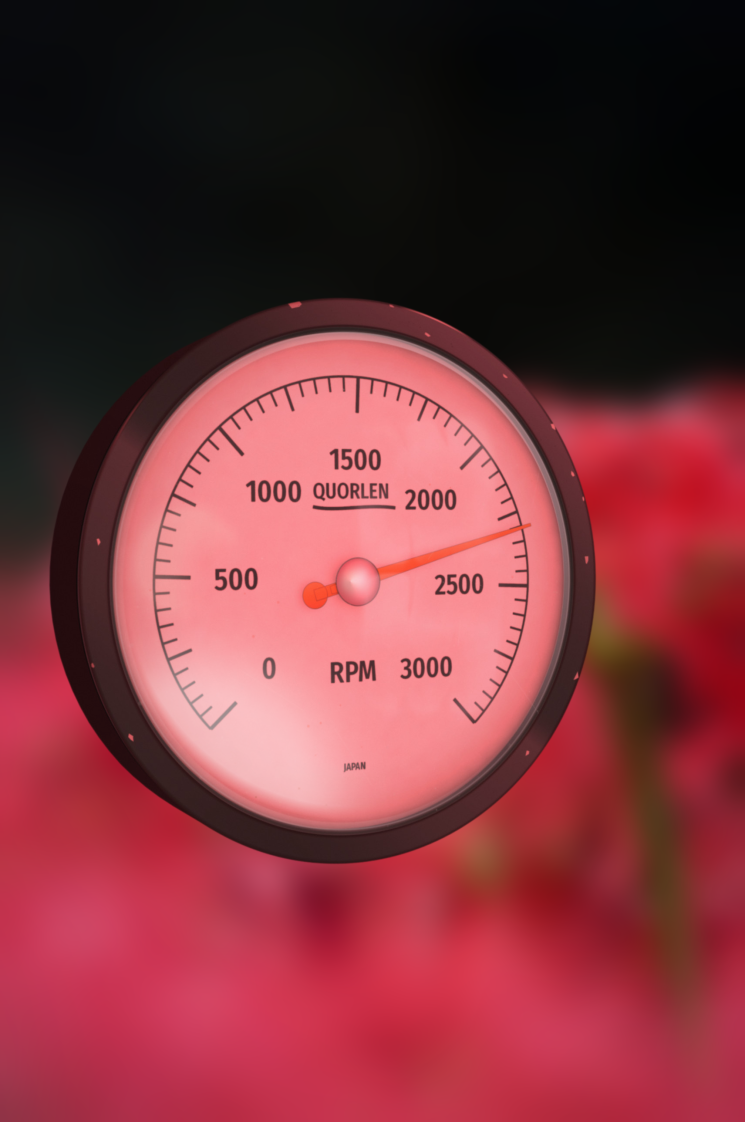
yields 2300 rpm
